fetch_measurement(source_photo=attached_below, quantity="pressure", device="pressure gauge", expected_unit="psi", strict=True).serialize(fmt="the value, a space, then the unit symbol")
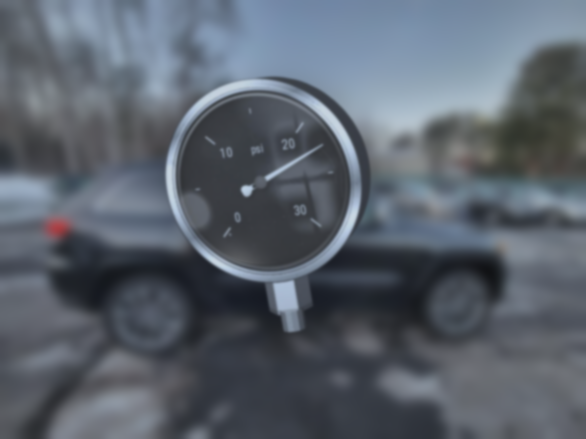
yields 22.5 psi
